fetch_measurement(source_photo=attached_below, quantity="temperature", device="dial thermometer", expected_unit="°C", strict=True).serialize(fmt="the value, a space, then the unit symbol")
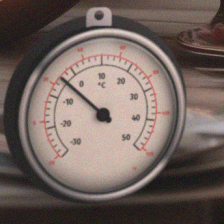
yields -4 °C
